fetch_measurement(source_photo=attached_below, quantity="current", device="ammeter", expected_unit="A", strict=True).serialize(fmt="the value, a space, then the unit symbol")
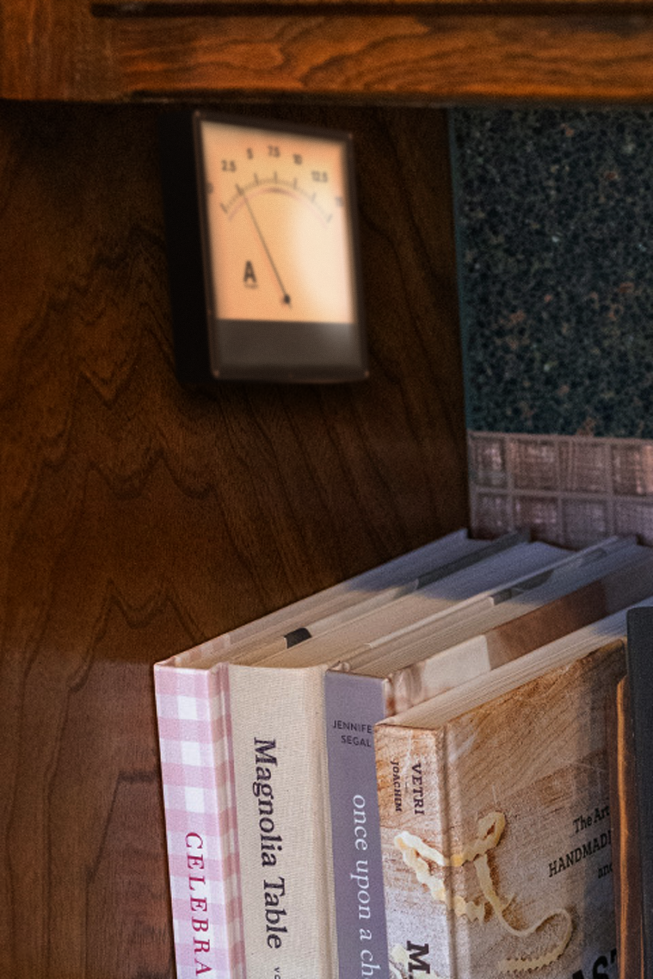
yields 2.5 A
